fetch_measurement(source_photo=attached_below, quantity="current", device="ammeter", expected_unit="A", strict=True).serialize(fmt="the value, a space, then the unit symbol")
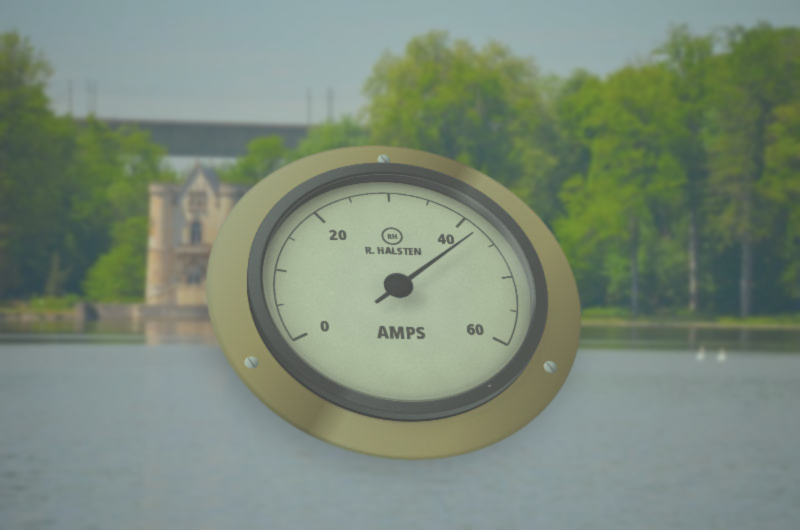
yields 42.5 A
